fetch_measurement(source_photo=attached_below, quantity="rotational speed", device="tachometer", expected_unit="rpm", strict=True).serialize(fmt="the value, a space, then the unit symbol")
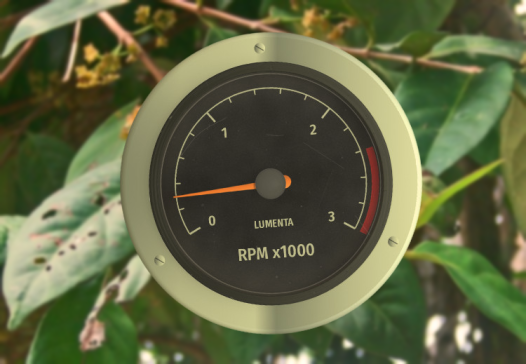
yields 300 rpm
